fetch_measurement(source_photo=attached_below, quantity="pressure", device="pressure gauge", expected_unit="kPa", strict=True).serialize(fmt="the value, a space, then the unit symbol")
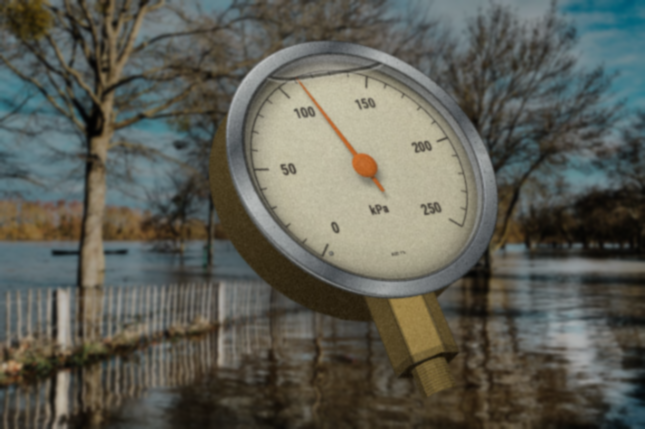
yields 110 kPa
